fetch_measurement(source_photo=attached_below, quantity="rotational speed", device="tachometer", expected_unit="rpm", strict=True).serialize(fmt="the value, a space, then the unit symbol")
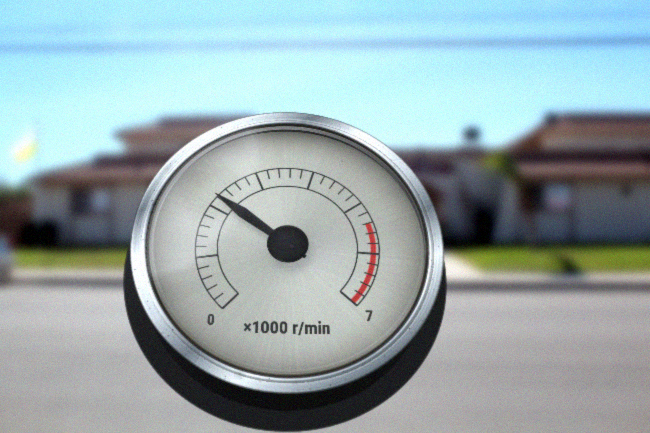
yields 2200 rpm
